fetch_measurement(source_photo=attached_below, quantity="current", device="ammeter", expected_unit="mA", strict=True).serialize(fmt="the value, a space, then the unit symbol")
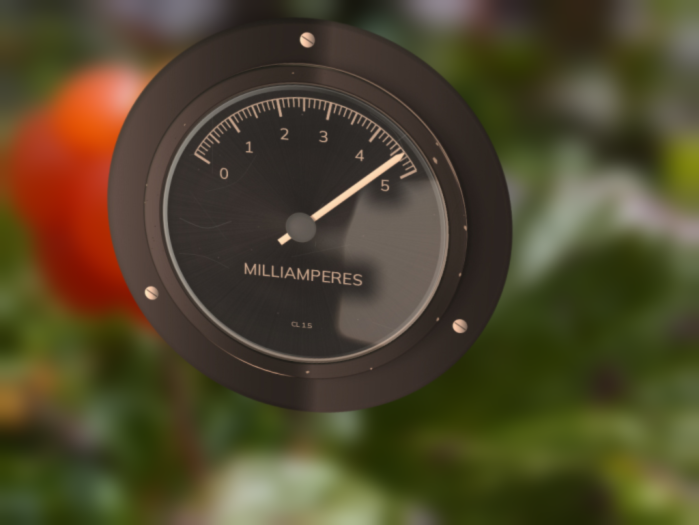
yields 4.6 mA
